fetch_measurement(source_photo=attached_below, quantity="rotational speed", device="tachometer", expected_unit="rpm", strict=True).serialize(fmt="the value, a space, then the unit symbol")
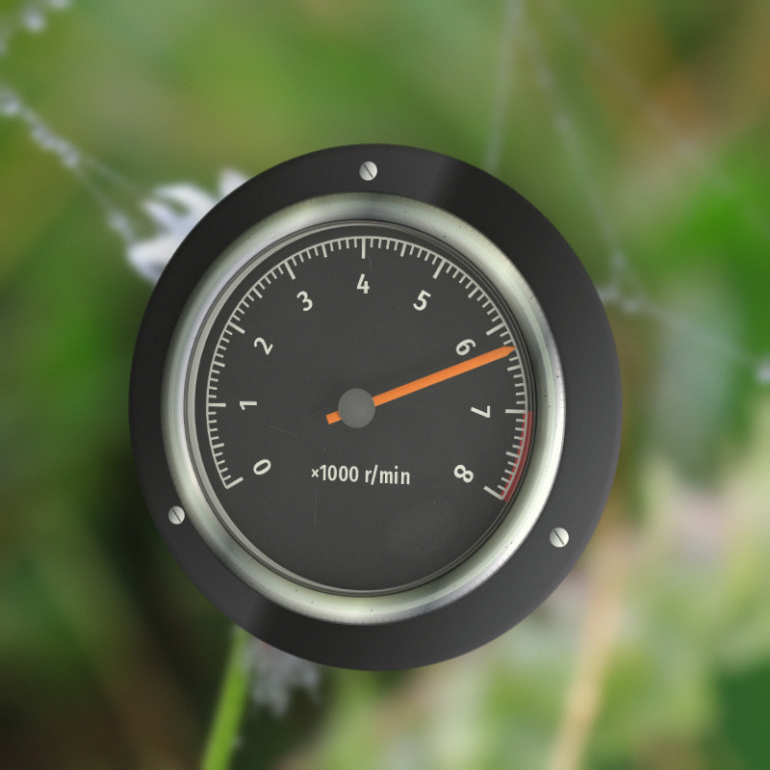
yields 6300 rpm
